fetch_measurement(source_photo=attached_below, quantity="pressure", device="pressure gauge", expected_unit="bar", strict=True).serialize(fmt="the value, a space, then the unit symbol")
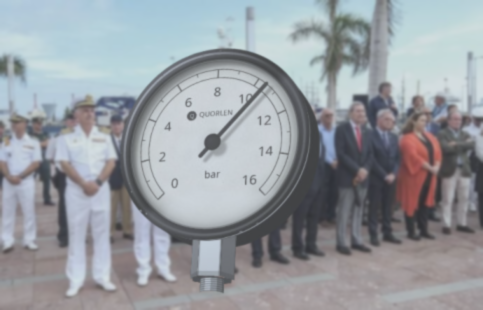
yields 10.5 bar
